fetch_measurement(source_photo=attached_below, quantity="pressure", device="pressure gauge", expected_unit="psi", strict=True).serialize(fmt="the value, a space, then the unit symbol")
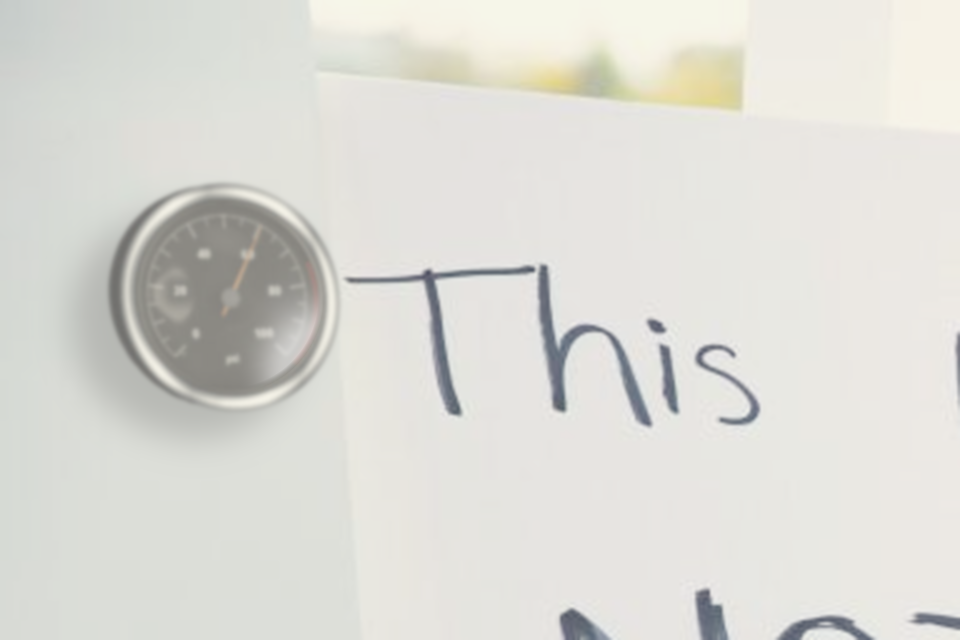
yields 60 psi
